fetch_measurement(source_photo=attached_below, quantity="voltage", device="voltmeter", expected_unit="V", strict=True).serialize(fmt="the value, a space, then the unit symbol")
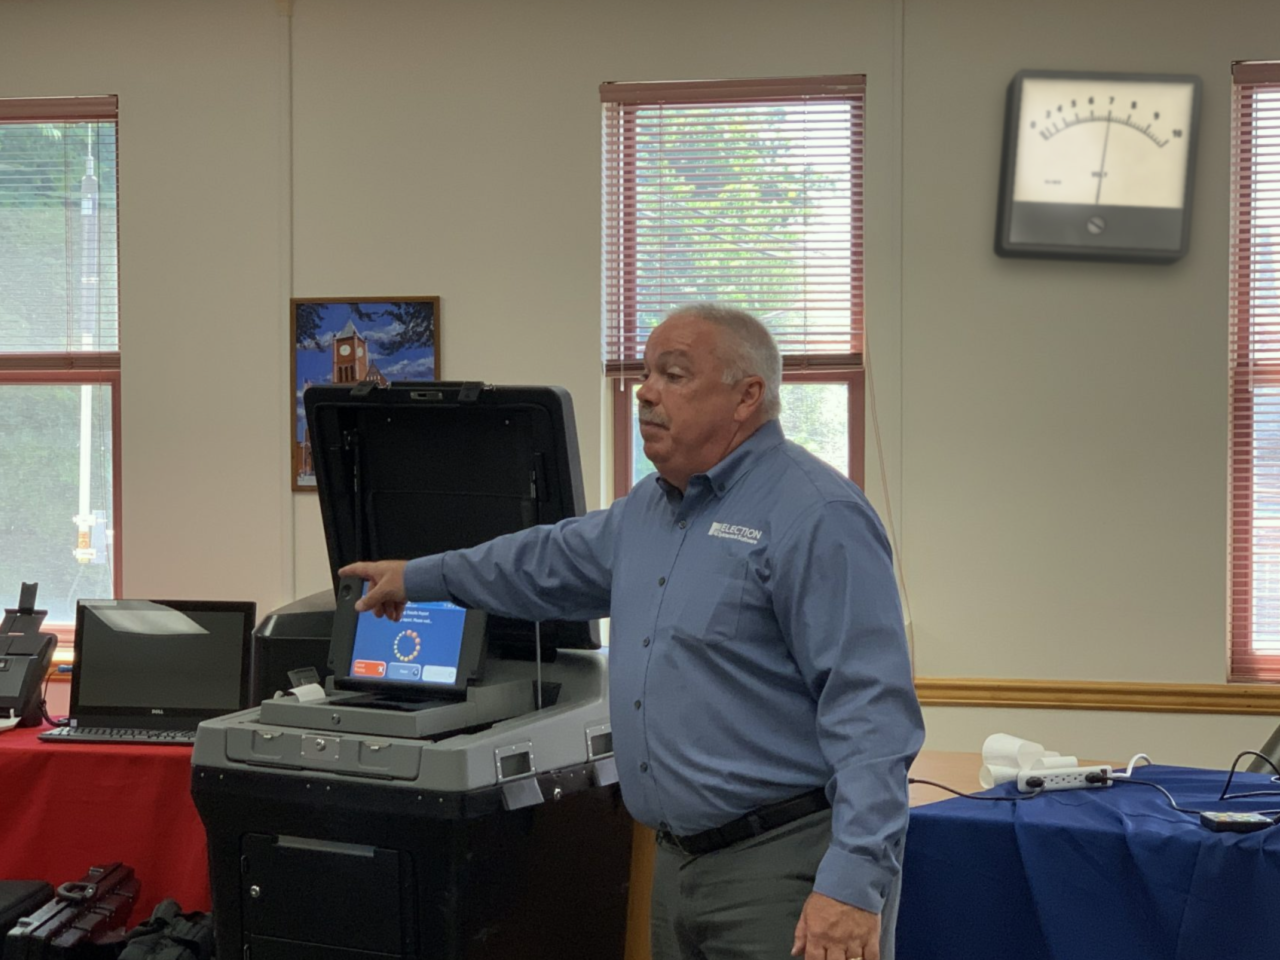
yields 7 V
